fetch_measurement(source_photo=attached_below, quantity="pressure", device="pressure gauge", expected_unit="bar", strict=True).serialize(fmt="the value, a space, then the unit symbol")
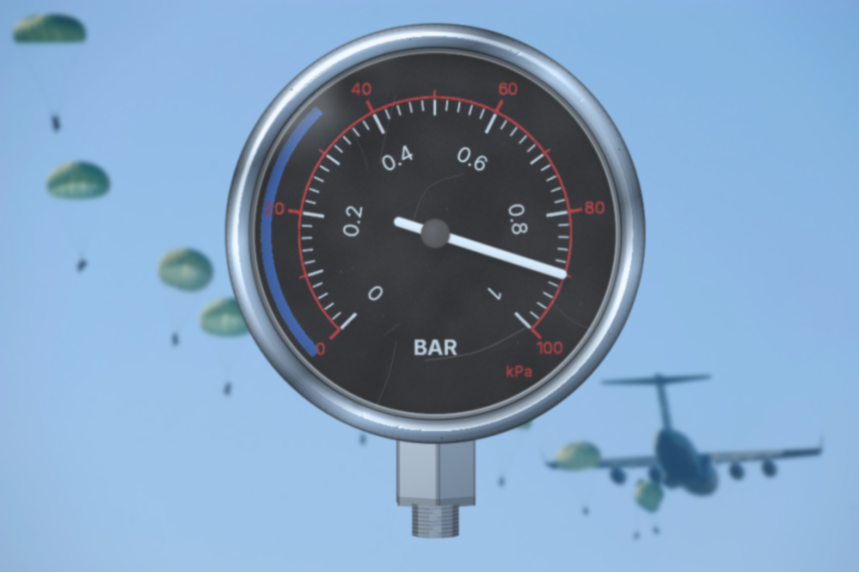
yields 0.9 bar
